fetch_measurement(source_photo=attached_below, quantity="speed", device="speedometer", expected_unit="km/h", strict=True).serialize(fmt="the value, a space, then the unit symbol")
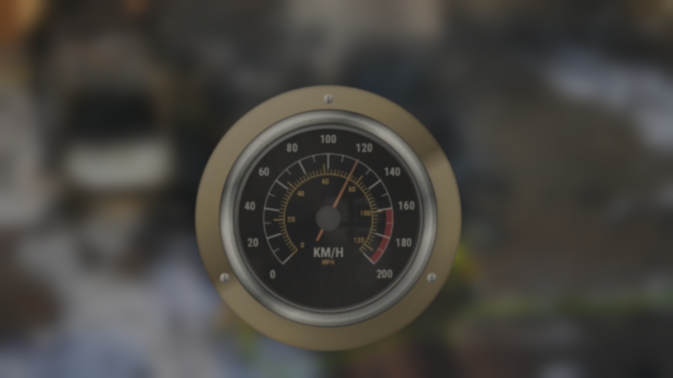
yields 120 km/h
